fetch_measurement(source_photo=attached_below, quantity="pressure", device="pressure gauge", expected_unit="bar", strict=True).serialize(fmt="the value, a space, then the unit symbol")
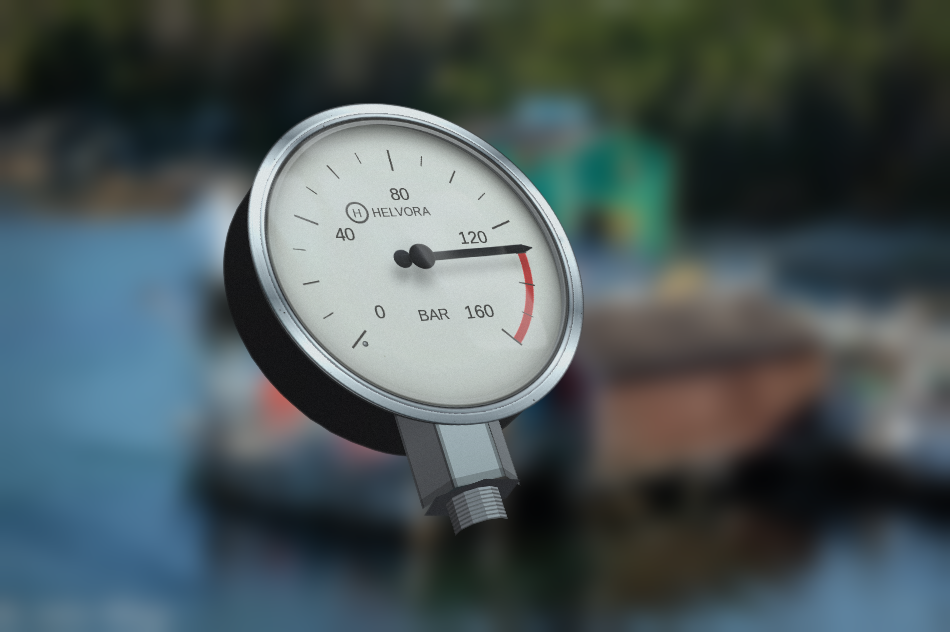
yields 130 bar
